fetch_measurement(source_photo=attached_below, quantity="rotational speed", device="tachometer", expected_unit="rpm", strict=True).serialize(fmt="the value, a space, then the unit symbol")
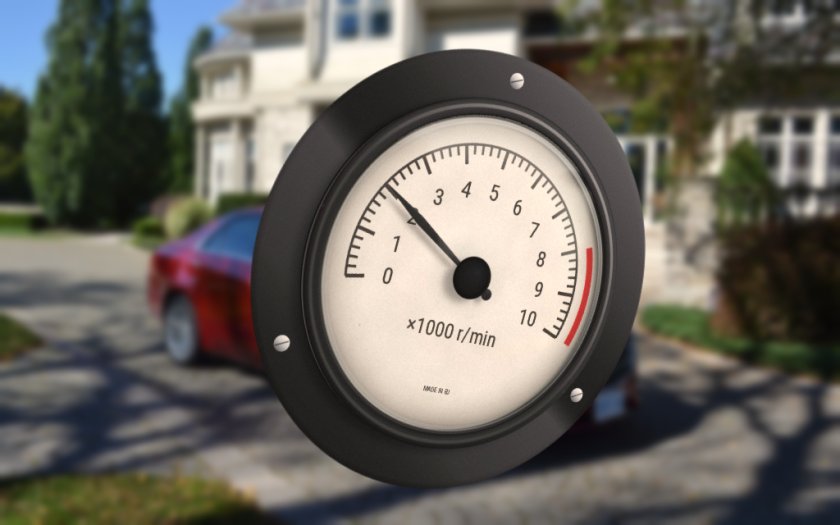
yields 2000 rpm
